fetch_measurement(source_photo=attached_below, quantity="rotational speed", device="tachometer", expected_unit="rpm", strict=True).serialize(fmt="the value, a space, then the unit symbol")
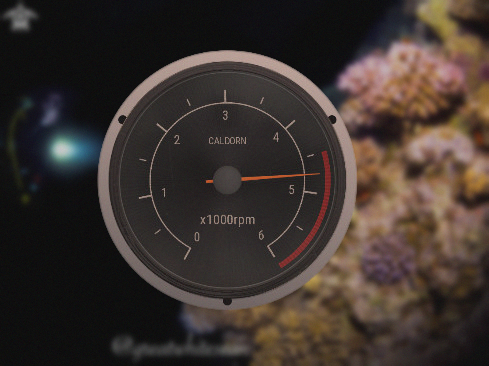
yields 4750 rpm
